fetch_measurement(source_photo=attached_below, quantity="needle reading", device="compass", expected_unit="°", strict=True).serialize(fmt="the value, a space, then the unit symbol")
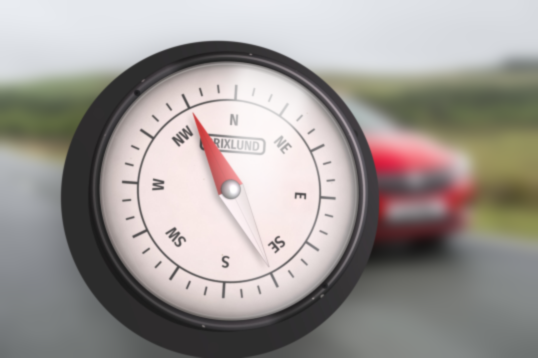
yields 330 °
